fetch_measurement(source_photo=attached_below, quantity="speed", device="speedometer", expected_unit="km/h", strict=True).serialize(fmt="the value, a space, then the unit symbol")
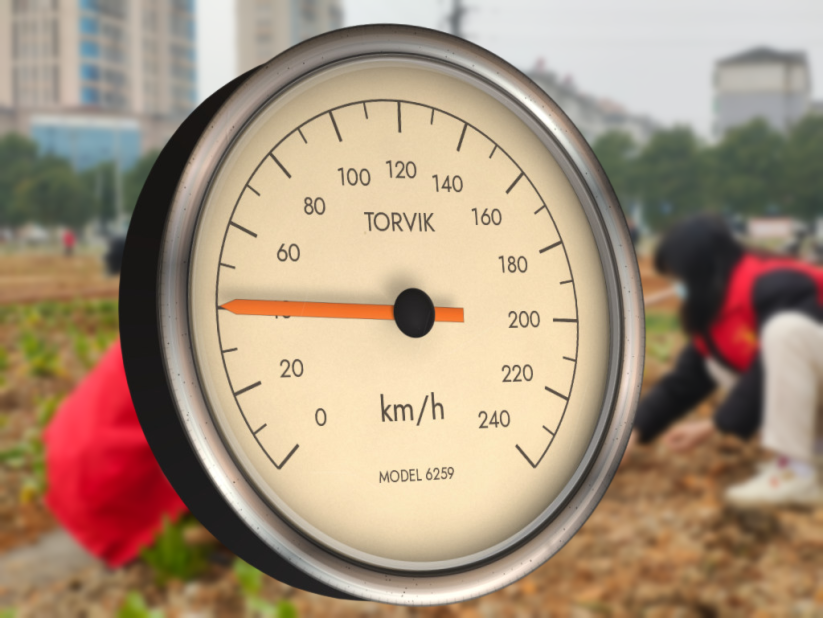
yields 40 km/h
